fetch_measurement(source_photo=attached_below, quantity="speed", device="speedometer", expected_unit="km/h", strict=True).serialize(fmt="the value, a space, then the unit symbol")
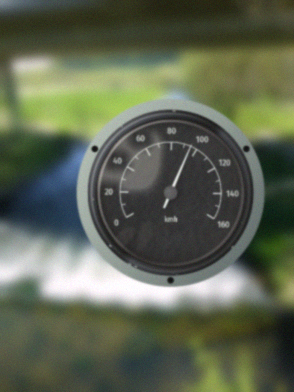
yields 95 km/h
